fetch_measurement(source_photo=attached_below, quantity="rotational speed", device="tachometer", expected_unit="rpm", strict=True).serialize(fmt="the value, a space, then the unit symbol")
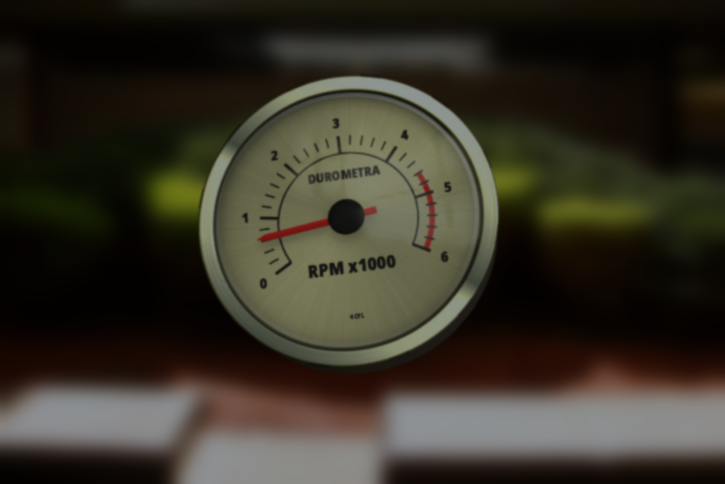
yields 600 rpm
